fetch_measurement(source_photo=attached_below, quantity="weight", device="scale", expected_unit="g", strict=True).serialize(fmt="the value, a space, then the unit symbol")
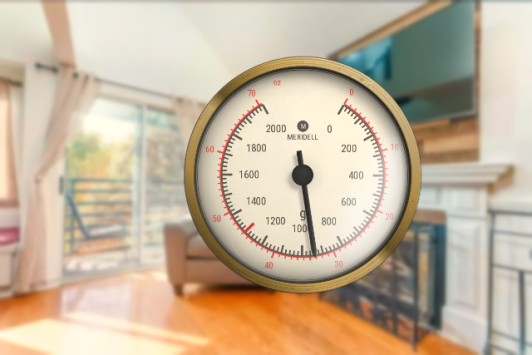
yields 940 g
